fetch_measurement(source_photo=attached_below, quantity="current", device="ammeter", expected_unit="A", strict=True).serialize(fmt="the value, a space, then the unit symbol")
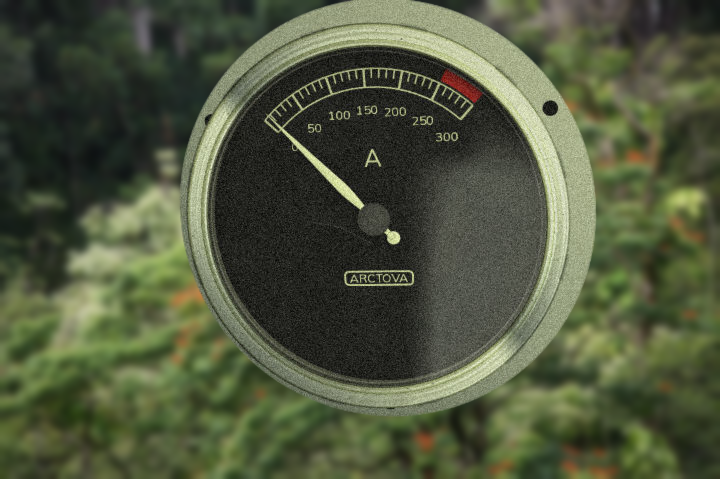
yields 10 A
